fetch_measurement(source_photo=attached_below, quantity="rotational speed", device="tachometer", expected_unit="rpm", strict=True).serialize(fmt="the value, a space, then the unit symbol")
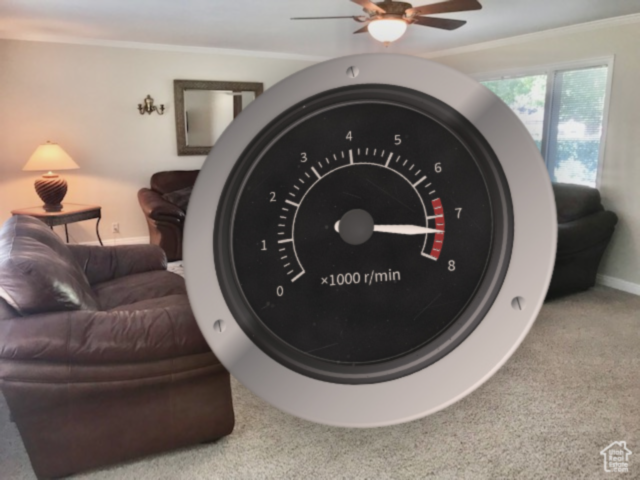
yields 7400 rpm
